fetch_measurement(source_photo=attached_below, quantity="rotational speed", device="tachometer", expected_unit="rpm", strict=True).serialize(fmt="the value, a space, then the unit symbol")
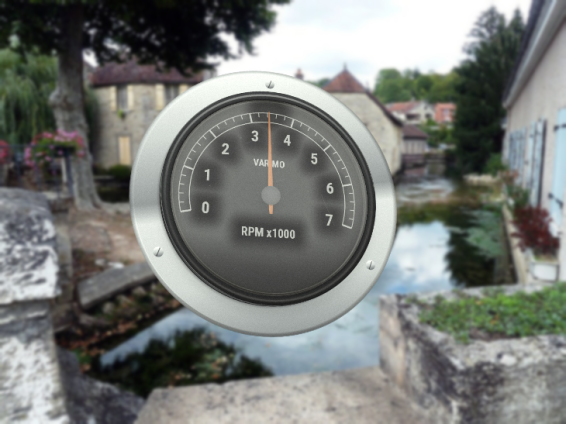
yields 3400 rpm
